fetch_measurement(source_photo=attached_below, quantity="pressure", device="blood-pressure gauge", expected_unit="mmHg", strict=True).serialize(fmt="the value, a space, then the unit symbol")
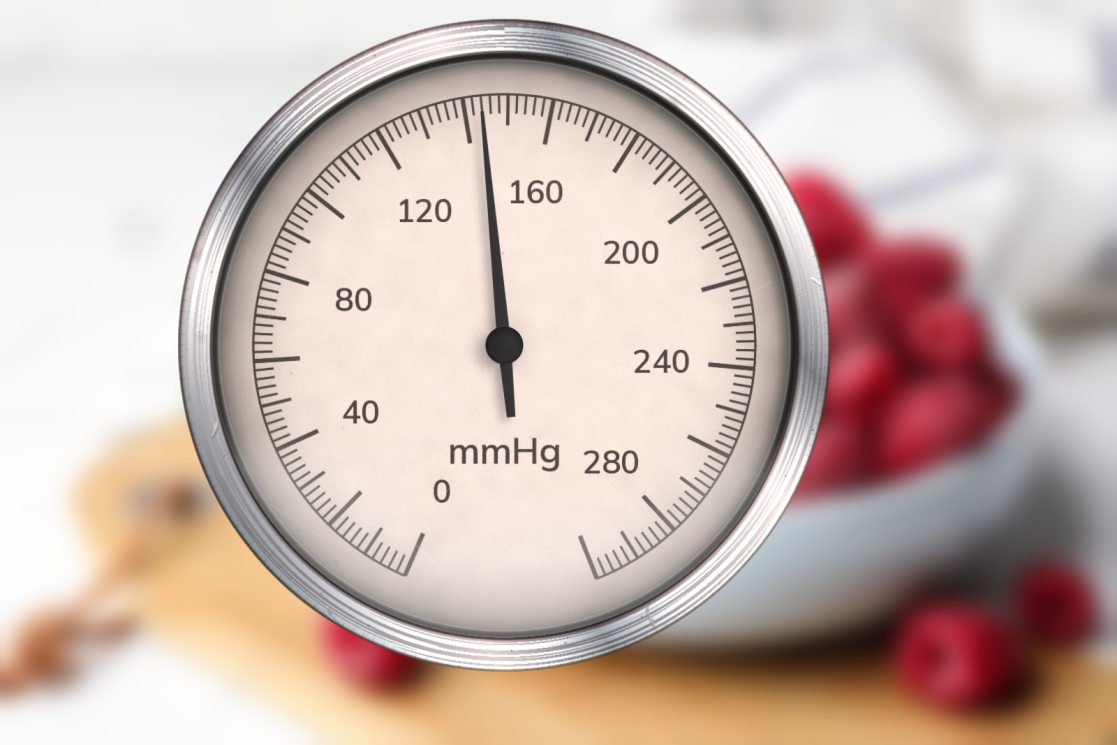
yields 144 mmHg
